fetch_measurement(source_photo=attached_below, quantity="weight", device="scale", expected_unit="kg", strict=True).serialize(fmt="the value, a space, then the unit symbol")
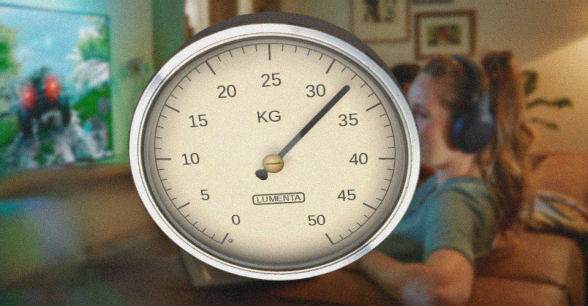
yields 32 kg
